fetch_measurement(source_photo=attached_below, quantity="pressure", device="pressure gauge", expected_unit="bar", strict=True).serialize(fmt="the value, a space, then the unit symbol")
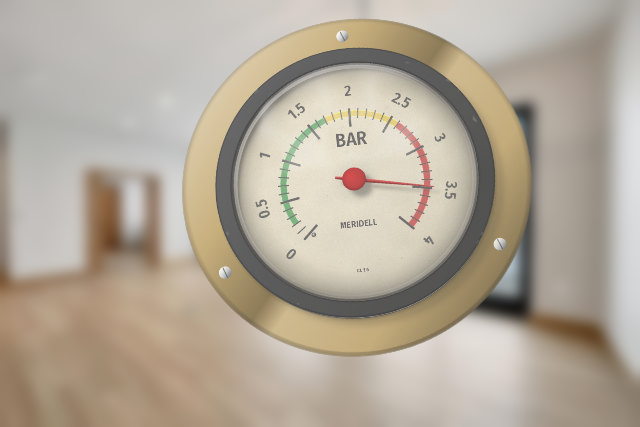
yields 3.5 bar
